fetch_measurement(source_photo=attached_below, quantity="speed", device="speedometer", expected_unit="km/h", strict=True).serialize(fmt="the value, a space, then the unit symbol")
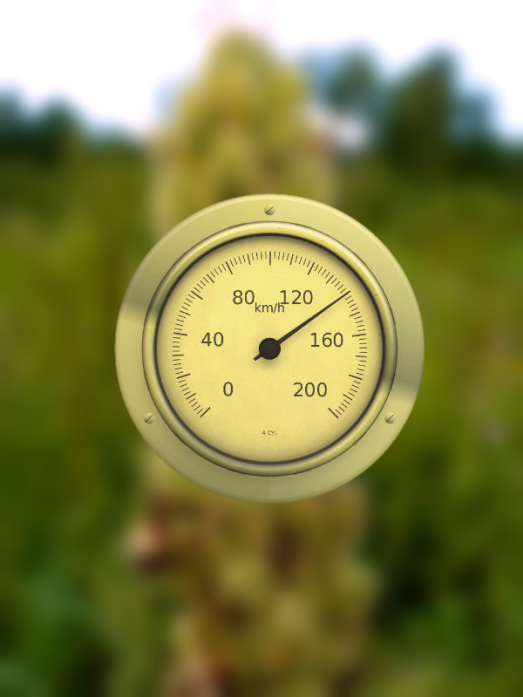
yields 140 km/h
